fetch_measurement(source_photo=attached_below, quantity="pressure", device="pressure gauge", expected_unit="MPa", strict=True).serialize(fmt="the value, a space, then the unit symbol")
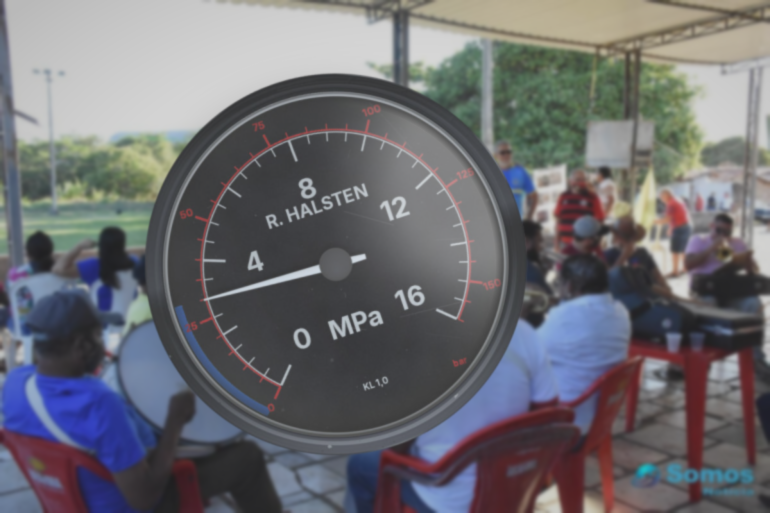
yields 3 MPa
